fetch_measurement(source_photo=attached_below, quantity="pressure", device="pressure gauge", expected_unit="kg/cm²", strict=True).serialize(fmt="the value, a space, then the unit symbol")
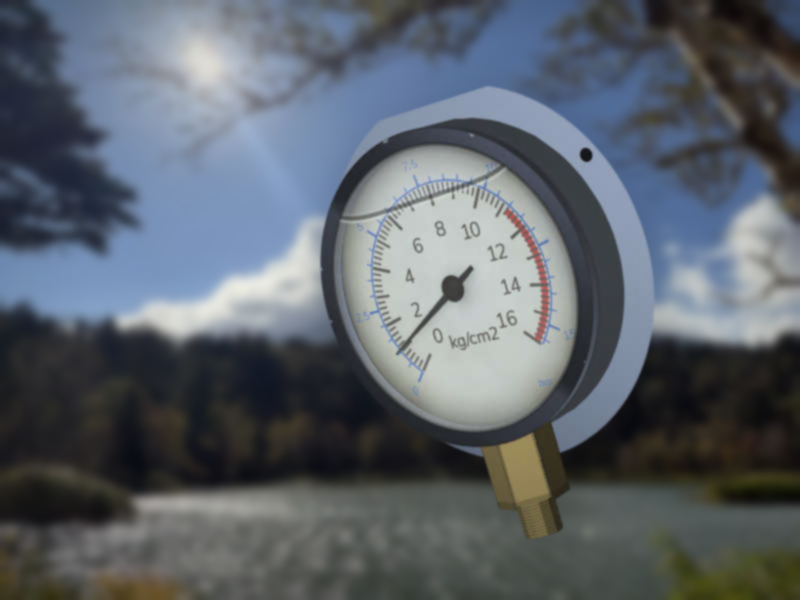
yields 1 kg/cm²
